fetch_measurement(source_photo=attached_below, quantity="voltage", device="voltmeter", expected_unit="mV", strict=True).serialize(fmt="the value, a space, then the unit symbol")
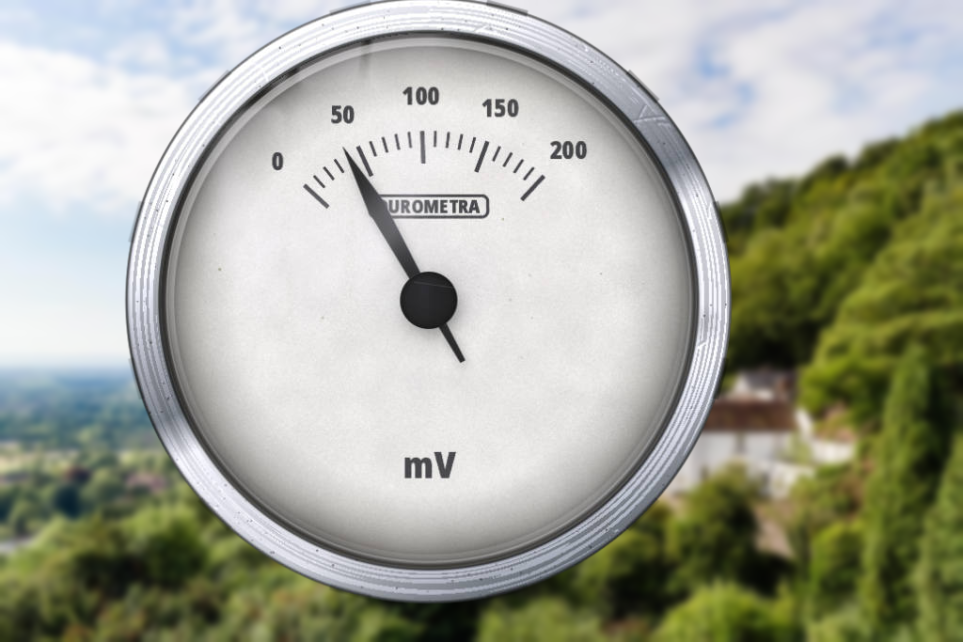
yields 40 mV
